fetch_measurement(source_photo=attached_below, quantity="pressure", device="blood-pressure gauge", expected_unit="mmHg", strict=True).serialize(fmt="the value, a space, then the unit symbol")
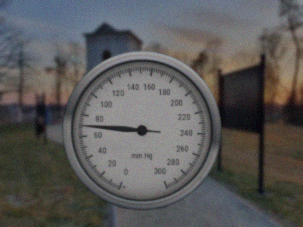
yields 70 mmHg
